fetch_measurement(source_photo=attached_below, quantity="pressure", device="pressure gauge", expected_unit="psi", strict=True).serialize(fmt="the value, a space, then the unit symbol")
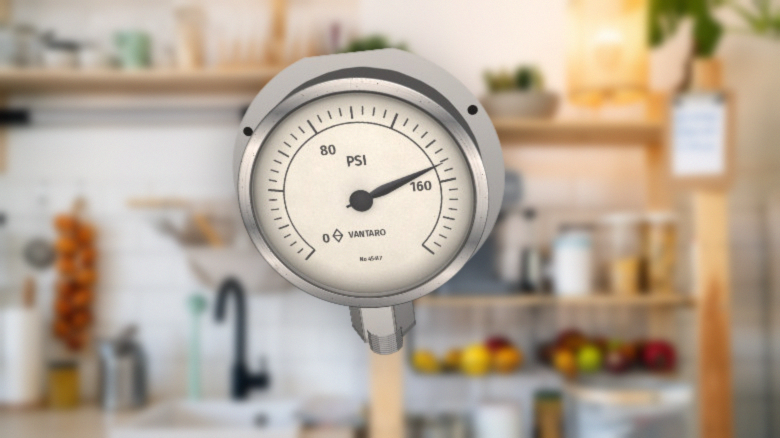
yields 150 psi
